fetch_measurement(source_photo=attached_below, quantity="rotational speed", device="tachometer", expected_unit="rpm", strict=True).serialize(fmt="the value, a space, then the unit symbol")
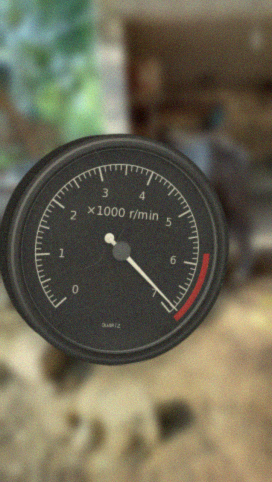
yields 6900 rpm
